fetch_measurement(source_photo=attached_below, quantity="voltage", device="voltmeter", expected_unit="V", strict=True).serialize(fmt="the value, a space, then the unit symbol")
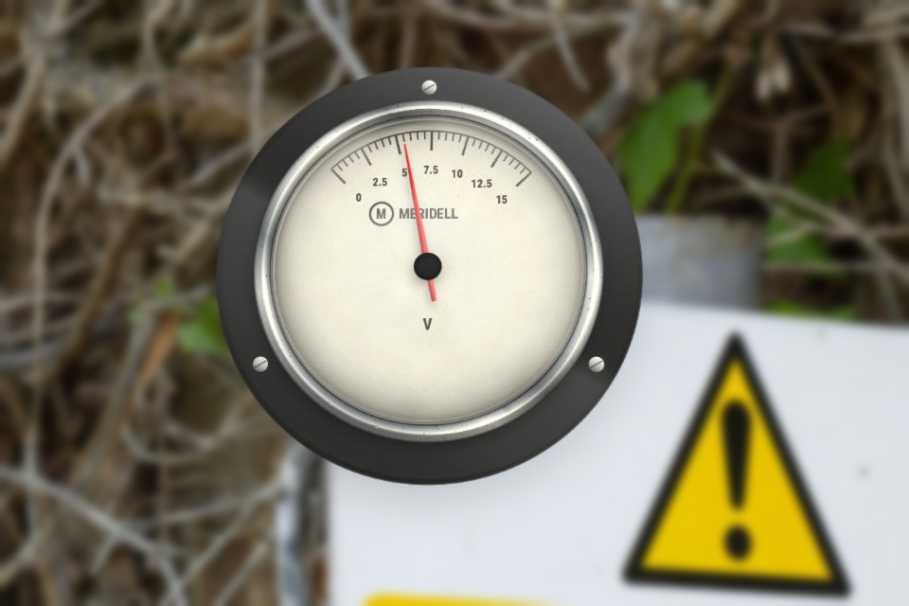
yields 5.5 V
